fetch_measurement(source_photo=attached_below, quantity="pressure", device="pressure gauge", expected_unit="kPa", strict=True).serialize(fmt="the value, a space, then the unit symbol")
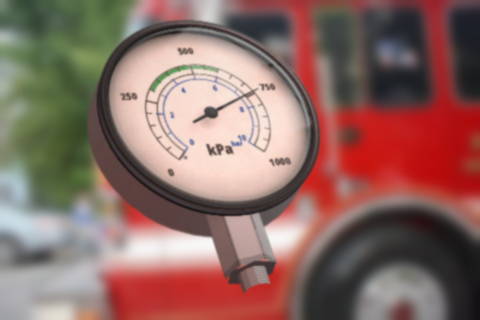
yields 750 kPa
